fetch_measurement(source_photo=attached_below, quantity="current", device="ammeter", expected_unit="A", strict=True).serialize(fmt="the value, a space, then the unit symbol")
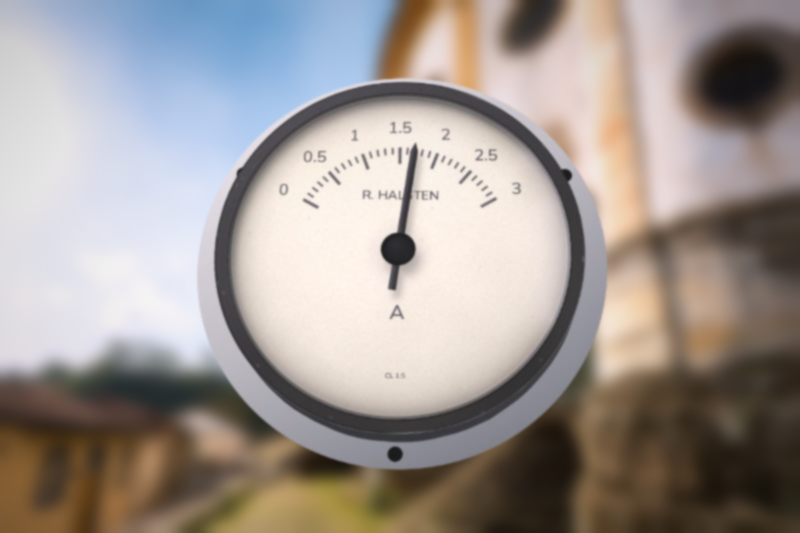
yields 1.7 A
